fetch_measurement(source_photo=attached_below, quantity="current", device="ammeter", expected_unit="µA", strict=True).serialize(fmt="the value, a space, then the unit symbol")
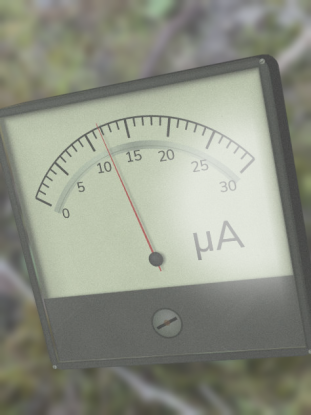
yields 12 µA
